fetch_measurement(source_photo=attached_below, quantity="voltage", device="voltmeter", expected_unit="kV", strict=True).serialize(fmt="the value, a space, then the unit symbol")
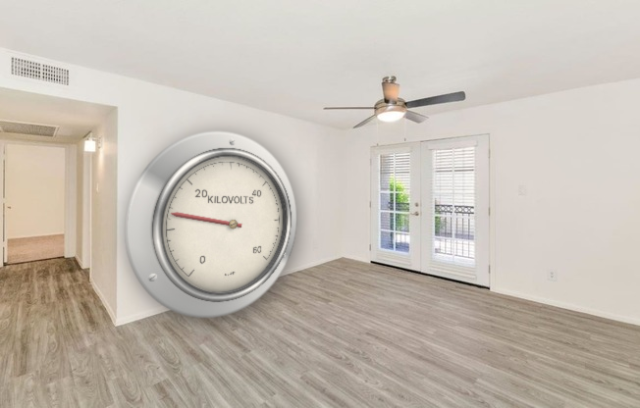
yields 13 kV
